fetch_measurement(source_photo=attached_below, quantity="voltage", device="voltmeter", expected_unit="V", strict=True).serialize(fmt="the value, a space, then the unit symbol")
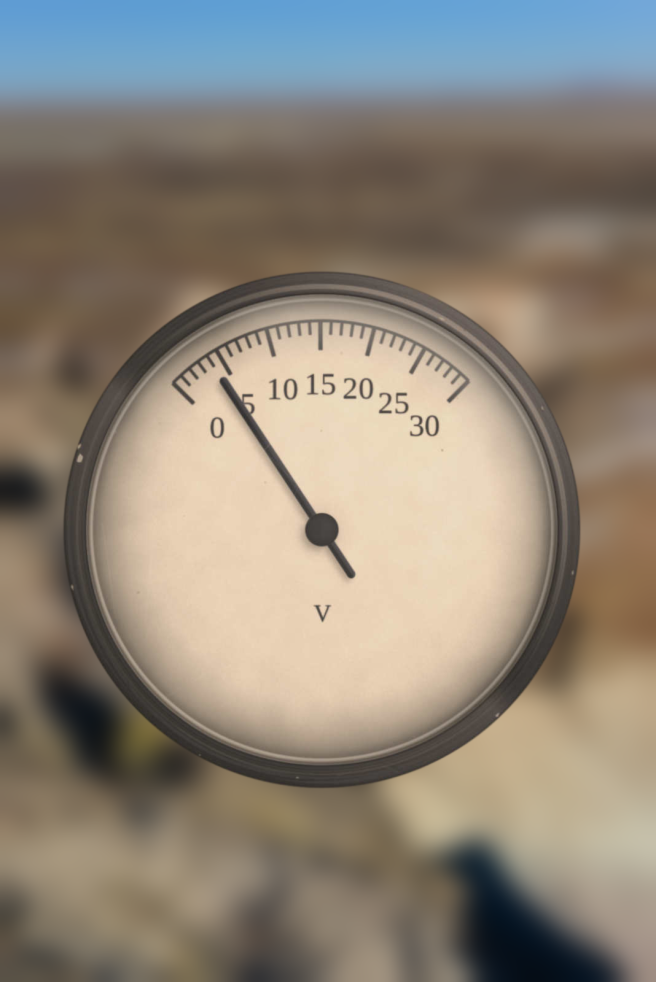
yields 4 V
